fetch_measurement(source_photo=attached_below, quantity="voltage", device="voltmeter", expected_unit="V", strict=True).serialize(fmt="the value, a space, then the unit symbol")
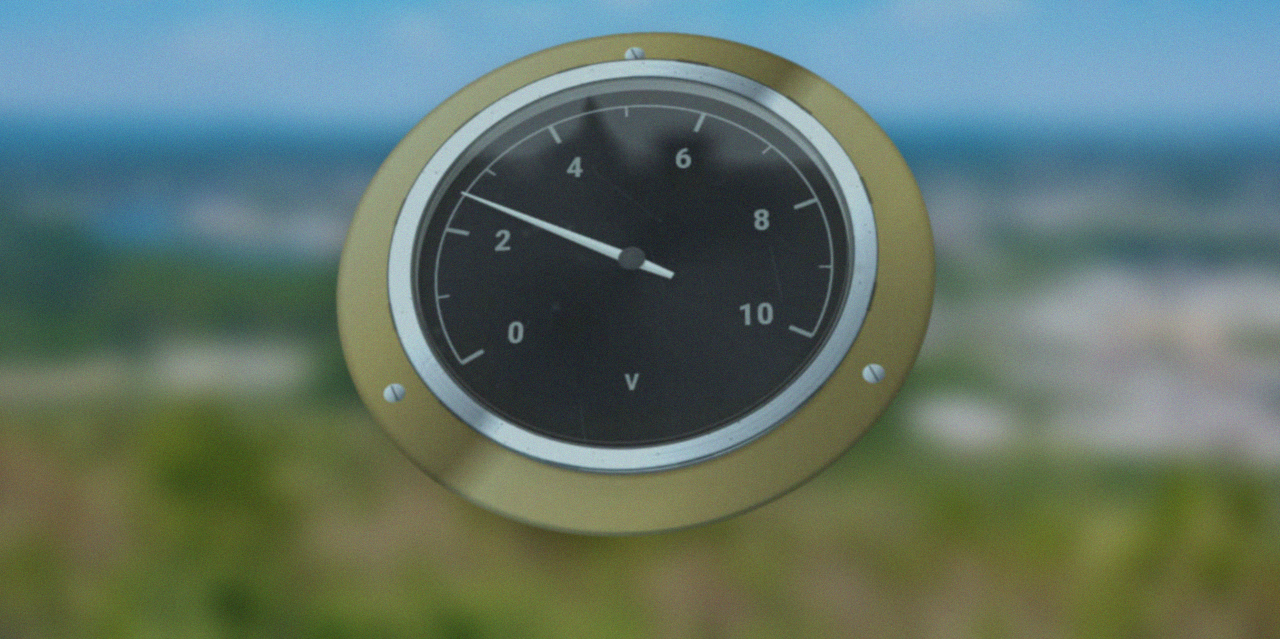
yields 2.5 V
